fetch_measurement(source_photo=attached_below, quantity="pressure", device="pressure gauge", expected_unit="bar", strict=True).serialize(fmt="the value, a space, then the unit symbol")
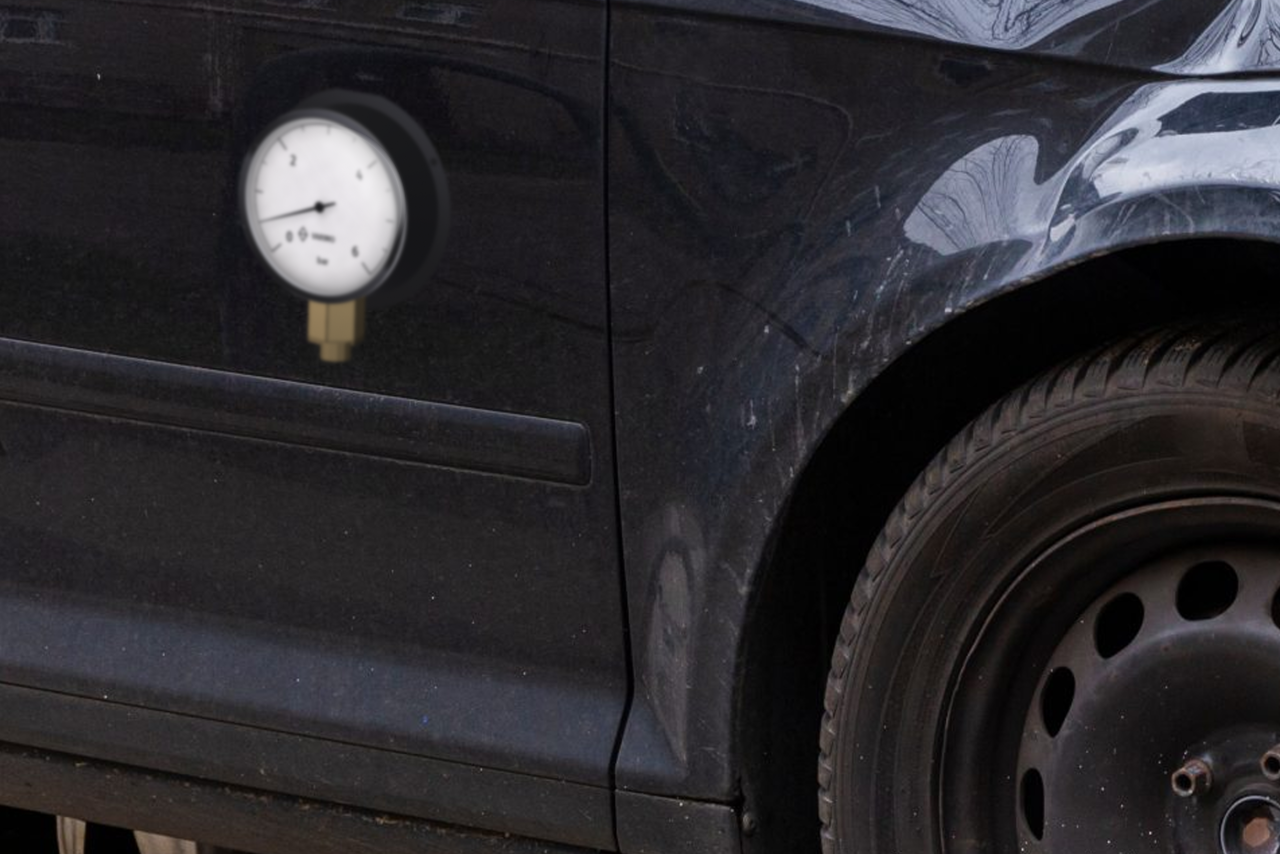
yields 0.5 bar
